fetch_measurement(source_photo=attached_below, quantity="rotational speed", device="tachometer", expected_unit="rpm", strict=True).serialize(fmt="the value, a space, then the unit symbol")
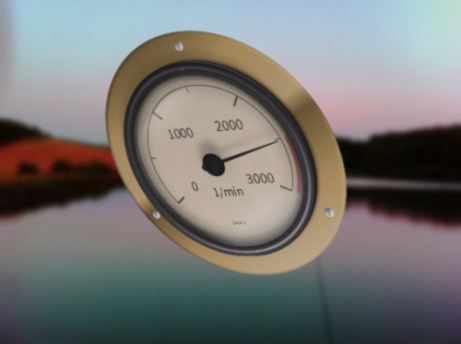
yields 2500 rpm
